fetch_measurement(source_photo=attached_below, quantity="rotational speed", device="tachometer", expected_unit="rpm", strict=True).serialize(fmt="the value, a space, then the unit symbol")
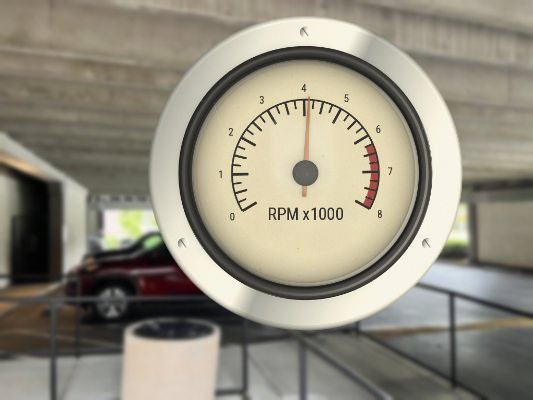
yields 4125 rpm
